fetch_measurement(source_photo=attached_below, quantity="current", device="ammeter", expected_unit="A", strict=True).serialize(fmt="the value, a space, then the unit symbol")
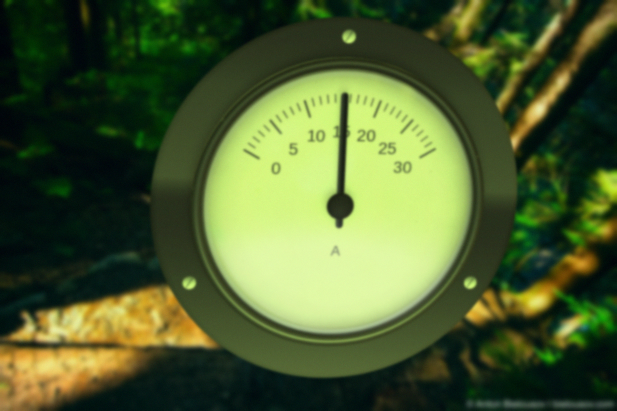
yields 15 A
